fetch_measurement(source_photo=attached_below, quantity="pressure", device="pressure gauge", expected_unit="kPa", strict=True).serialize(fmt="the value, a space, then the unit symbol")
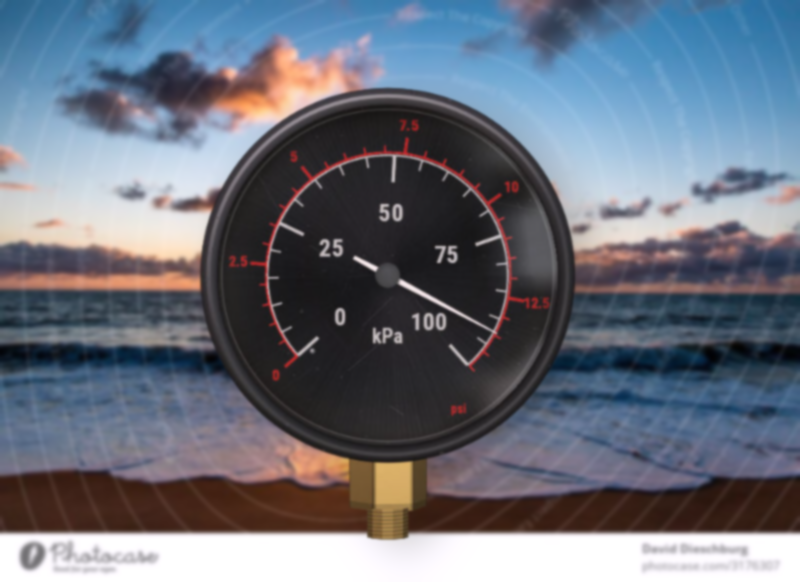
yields 92.5 kPa
